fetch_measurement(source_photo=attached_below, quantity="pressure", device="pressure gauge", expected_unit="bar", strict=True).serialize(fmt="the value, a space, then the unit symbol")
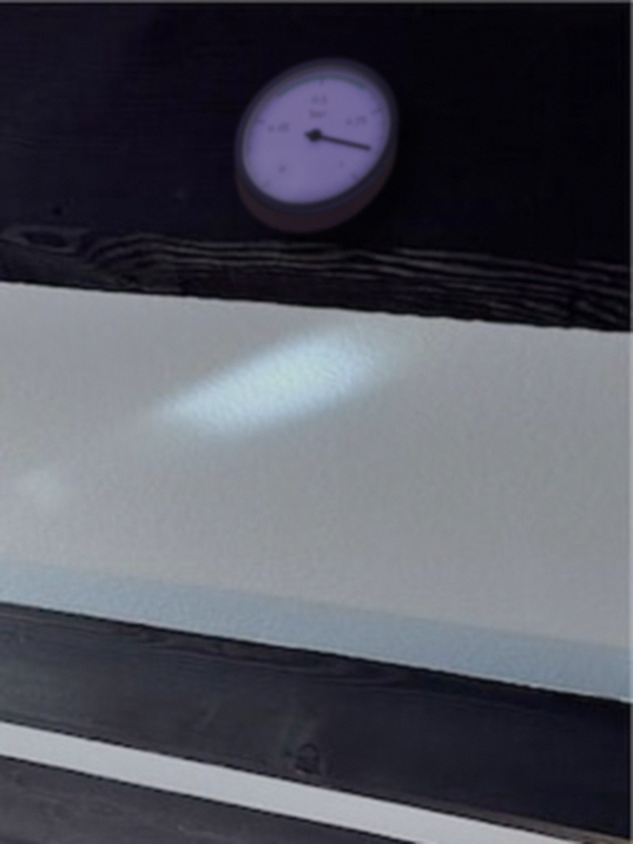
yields 0.9 bar
